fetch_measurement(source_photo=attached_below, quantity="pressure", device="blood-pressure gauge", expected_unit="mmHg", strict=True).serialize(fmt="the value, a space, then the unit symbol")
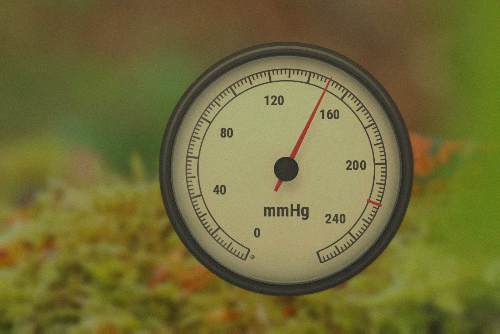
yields 150 mmHg
